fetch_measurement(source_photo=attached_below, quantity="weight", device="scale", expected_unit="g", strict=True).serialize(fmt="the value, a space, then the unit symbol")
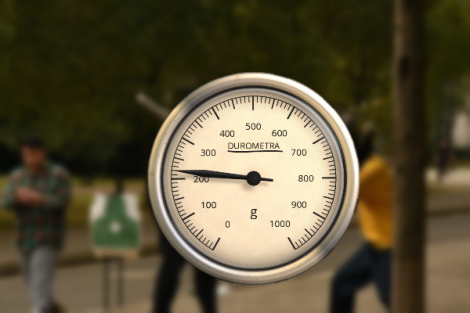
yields 220 g
